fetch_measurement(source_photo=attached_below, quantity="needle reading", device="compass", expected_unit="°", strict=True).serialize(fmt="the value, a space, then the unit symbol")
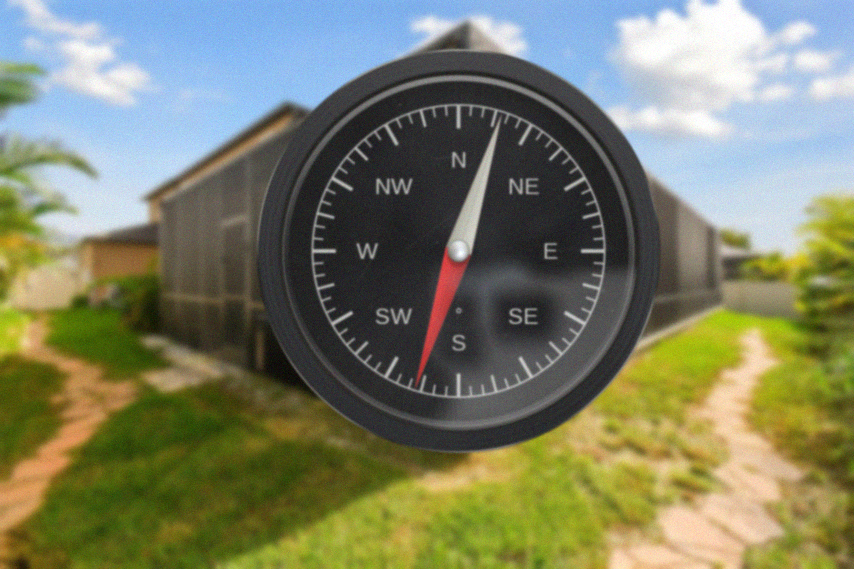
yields 197.5 °
